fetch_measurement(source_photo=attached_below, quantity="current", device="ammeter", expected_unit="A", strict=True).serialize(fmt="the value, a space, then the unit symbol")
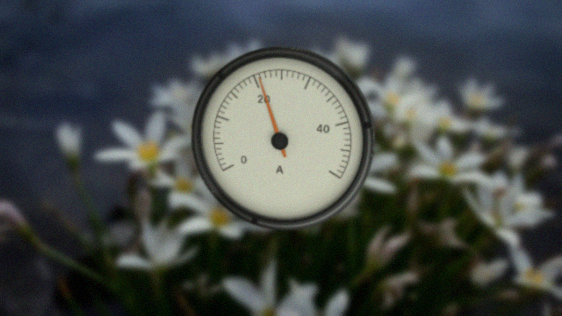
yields 21 A
